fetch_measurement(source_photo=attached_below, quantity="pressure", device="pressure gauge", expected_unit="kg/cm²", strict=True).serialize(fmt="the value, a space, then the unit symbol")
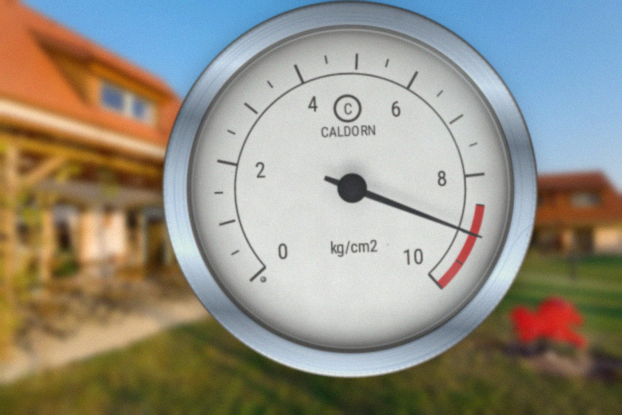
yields 9 kg/cm²
